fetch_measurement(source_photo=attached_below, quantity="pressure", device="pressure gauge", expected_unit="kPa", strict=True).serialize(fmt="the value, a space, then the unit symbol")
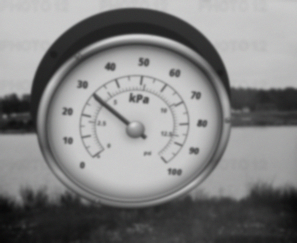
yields 30 kPa
